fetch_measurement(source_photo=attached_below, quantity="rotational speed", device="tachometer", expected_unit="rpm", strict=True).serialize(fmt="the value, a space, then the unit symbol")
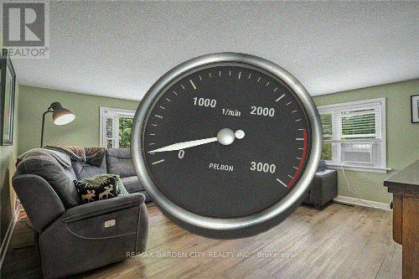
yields 100 rpm
